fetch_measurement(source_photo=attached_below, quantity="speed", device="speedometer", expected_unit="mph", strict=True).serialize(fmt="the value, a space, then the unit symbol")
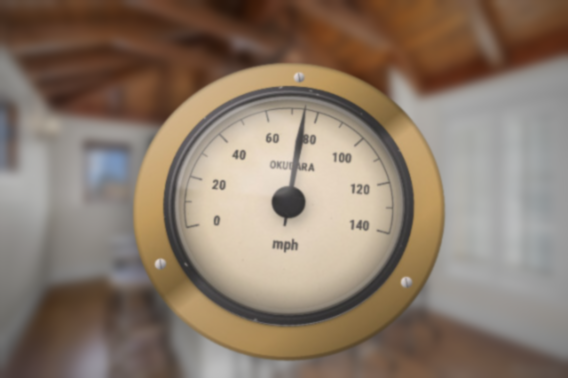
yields 75 mph
